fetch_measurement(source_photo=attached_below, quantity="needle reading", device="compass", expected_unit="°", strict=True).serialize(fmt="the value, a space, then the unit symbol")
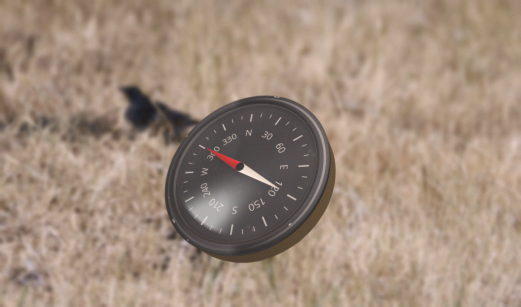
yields 300 °
